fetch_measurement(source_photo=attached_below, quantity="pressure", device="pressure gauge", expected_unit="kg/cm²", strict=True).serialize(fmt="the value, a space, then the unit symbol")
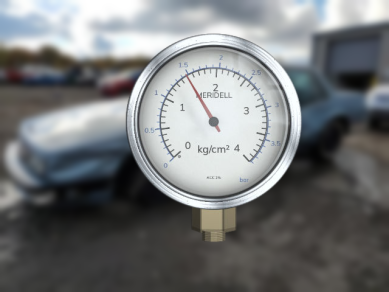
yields 1.5 kg/cm²
